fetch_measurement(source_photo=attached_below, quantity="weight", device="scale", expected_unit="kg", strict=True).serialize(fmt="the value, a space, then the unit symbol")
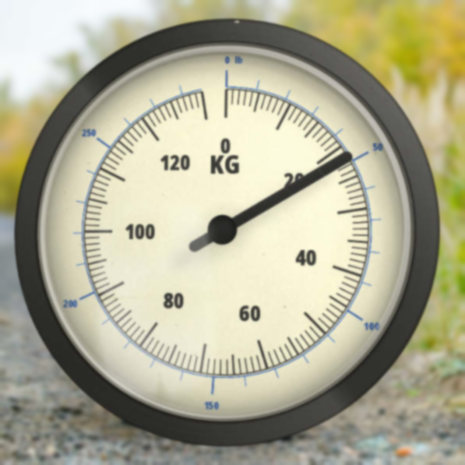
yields 22 kg
